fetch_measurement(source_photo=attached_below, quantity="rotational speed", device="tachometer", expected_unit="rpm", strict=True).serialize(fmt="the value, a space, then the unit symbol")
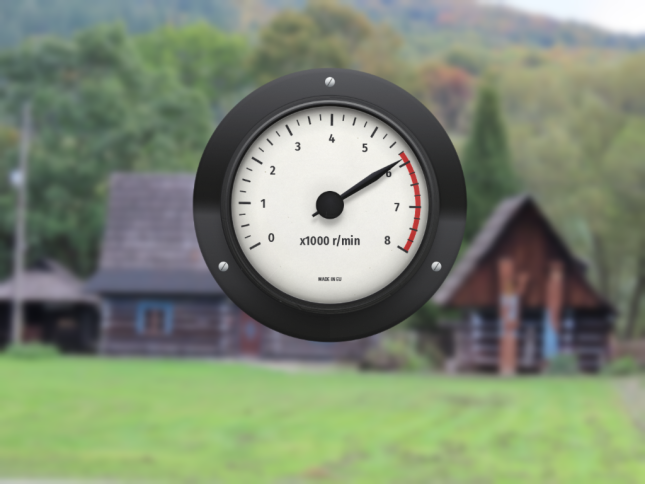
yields 5875 rpm
